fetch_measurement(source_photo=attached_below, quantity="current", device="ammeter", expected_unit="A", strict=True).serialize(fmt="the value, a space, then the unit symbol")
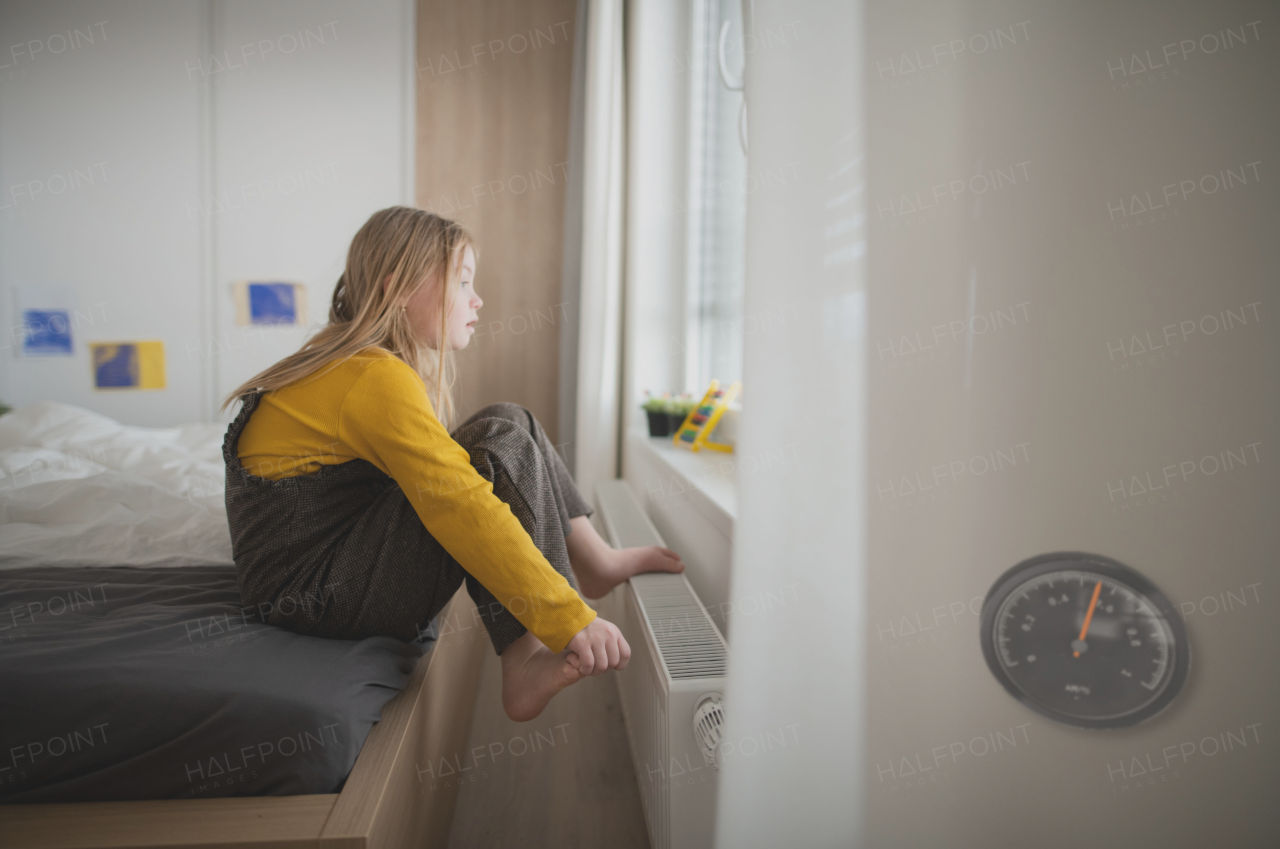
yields 0.55 A
